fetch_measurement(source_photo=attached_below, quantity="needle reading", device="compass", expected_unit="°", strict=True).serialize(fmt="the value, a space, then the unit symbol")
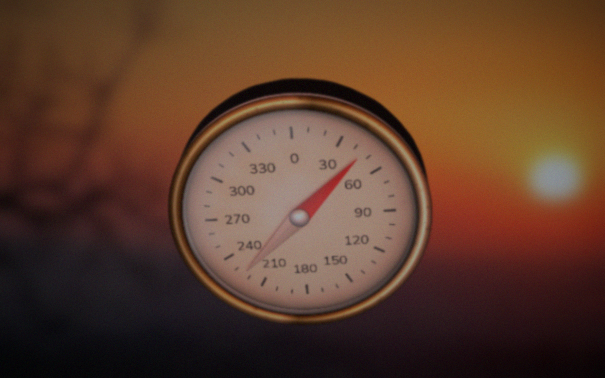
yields 45 °
